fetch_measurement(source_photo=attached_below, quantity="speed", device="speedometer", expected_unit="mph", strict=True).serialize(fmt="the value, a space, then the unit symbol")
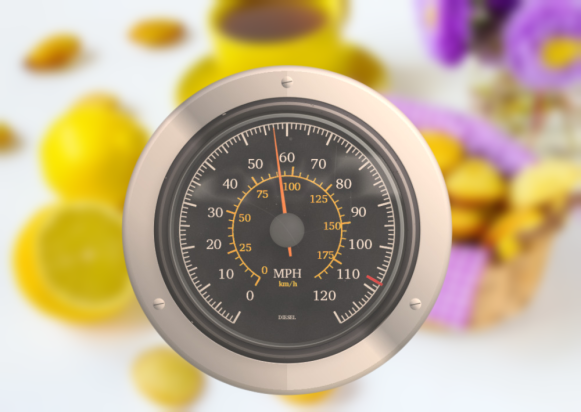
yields 57 mph
